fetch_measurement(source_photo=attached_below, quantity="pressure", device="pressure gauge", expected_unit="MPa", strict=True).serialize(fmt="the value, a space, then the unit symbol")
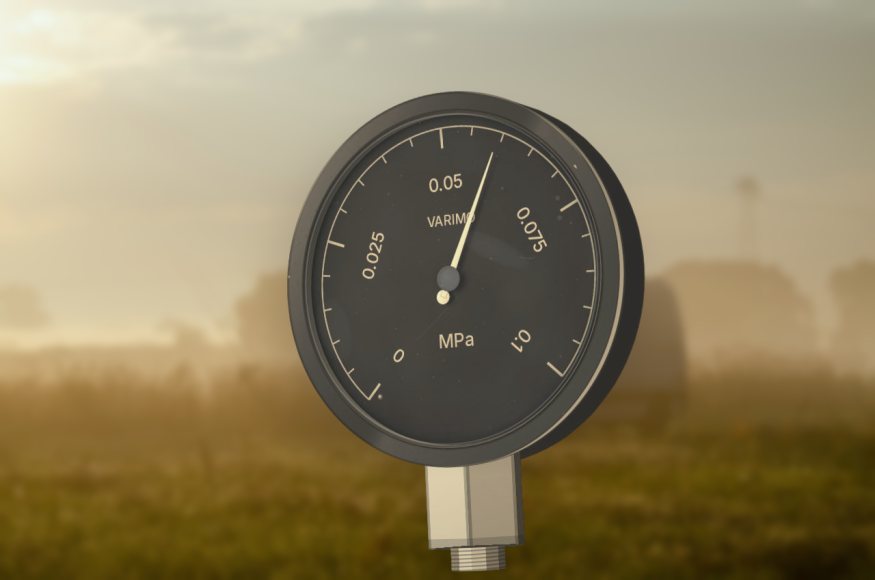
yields 0.06 MPa
